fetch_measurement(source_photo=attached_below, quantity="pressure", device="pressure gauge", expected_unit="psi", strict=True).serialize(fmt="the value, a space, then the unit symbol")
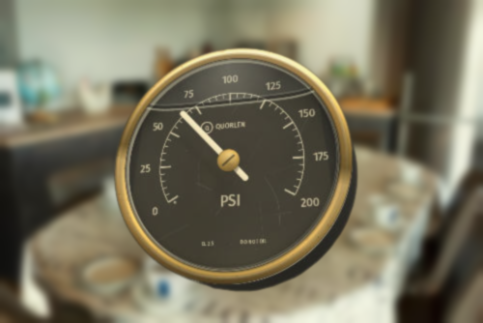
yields 65 psi
